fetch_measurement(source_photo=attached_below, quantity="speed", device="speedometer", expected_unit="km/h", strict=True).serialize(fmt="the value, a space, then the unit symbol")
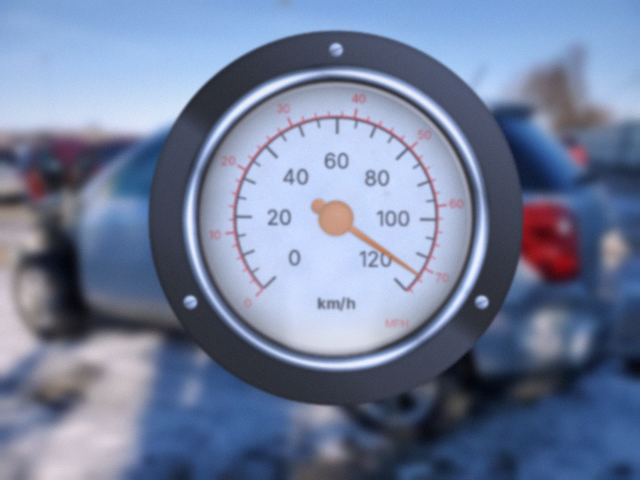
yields 115 km/h
